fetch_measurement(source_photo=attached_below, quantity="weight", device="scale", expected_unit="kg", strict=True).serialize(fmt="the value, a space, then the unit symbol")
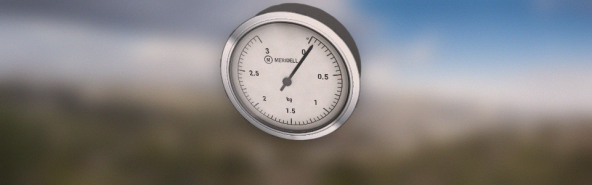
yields 0.05 kg
